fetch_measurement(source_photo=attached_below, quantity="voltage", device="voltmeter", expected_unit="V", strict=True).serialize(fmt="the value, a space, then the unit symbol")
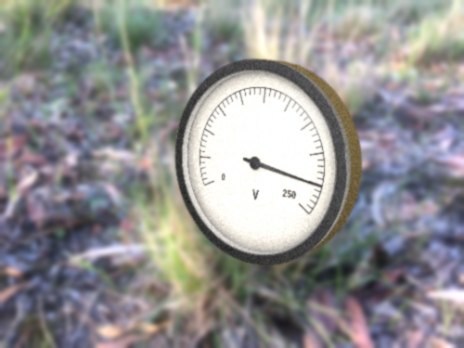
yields 225 V
